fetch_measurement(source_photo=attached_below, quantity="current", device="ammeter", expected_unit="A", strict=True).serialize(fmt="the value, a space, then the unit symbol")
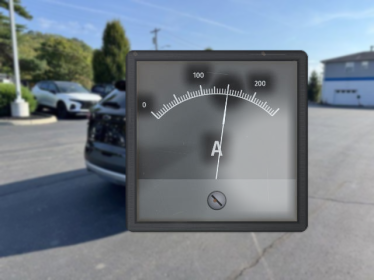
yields 150 A
